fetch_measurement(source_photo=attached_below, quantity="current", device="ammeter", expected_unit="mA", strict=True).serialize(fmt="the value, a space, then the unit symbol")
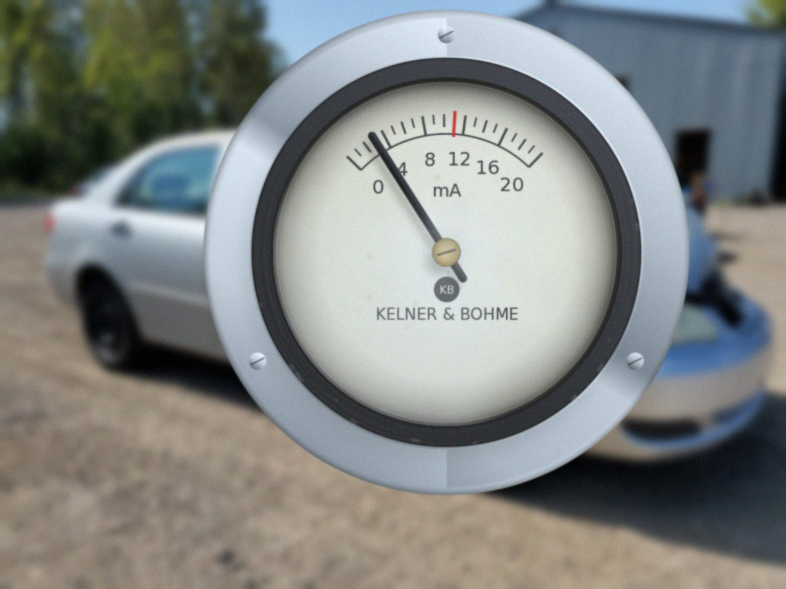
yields 3 mA
